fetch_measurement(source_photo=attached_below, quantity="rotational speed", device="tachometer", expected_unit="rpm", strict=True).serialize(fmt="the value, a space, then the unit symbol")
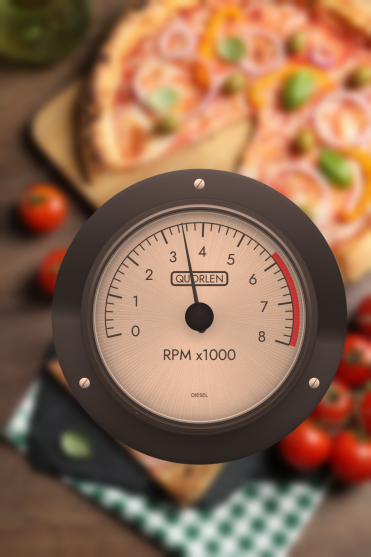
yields 3500 rpm
